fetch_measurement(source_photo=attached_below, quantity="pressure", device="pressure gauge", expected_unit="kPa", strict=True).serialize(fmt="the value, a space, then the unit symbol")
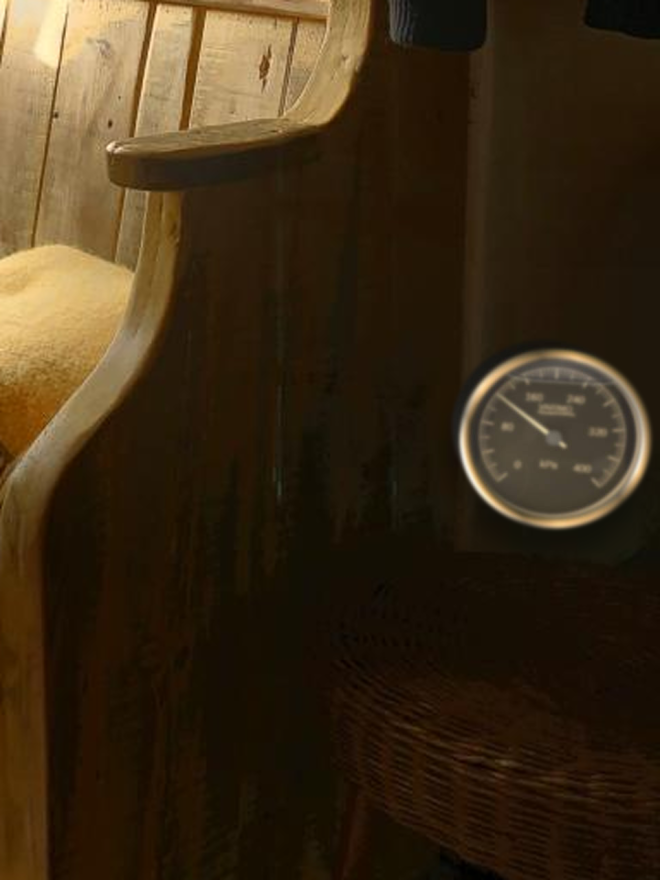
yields 120 kPa
